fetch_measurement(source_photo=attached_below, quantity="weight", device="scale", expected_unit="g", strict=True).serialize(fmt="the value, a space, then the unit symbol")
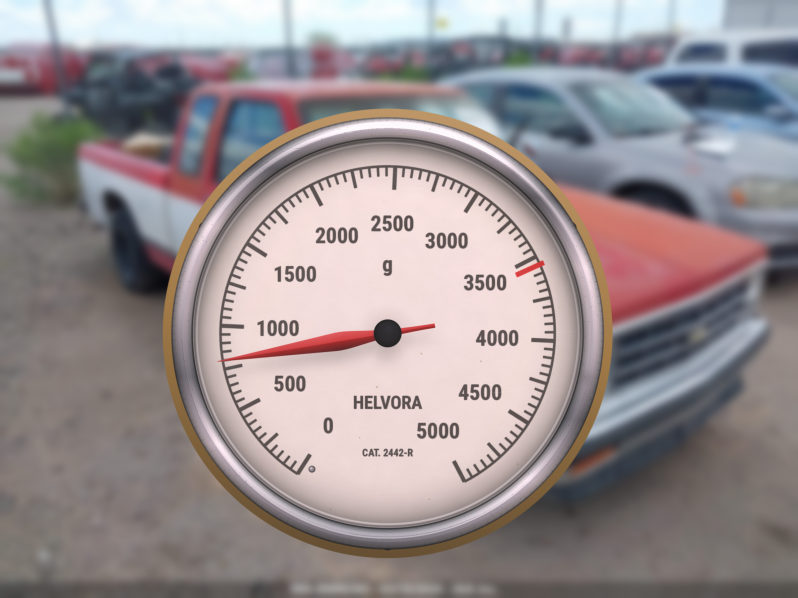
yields 800 g
